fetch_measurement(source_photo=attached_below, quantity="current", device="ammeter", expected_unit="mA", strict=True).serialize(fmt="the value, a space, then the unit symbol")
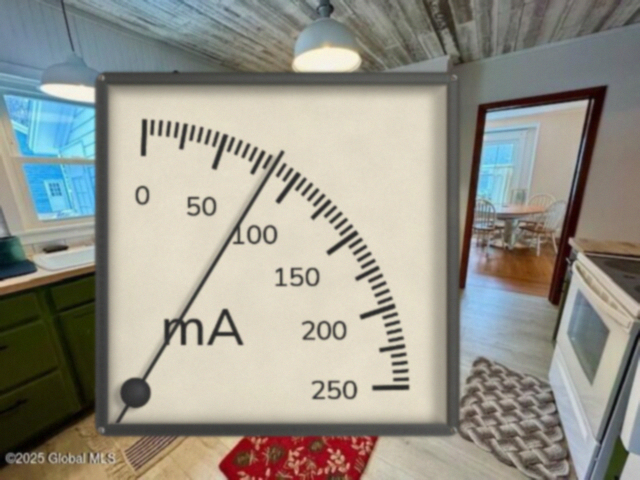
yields 85 mA
